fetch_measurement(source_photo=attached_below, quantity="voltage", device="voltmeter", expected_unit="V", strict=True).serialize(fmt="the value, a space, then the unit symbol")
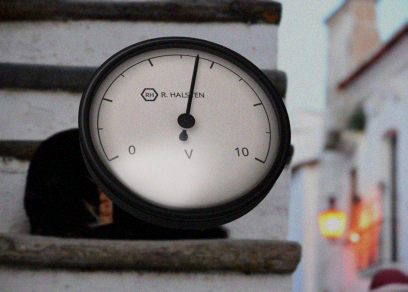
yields 5.5 V
